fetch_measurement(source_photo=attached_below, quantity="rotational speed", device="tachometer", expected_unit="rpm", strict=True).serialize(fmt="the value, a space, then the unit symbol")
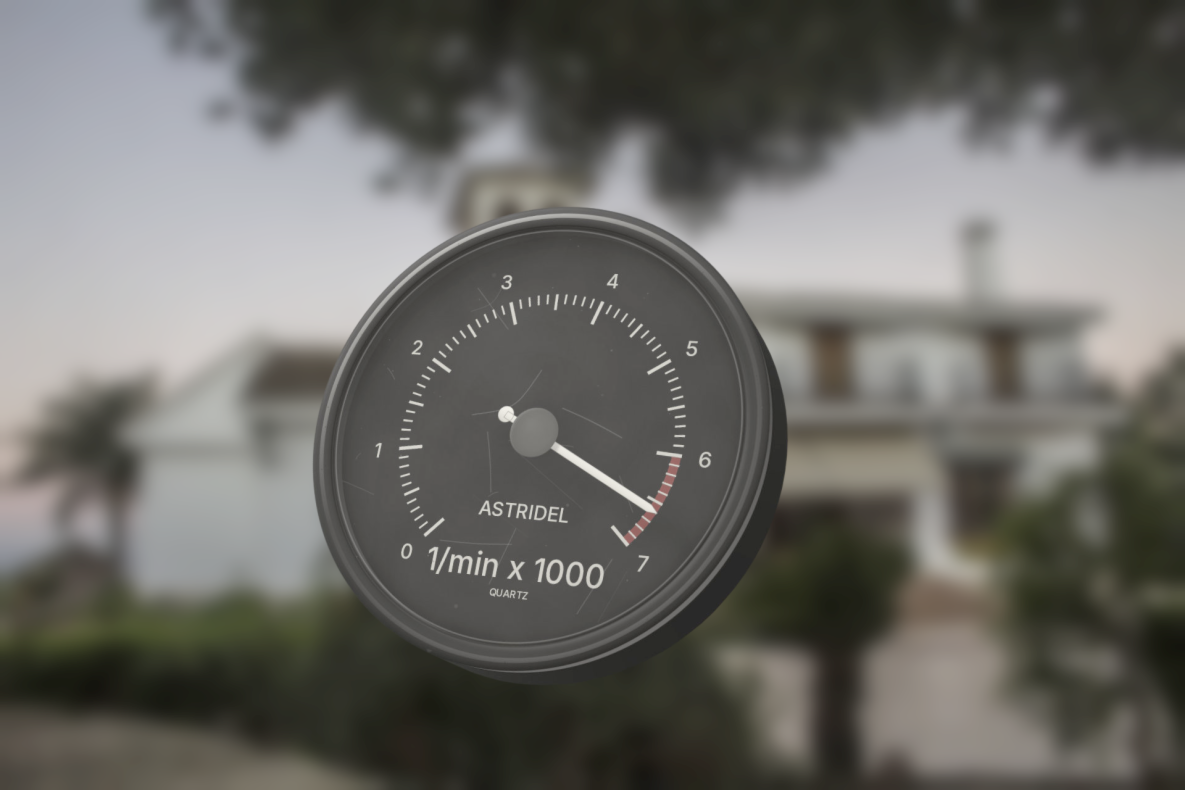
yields 6600 rpm
